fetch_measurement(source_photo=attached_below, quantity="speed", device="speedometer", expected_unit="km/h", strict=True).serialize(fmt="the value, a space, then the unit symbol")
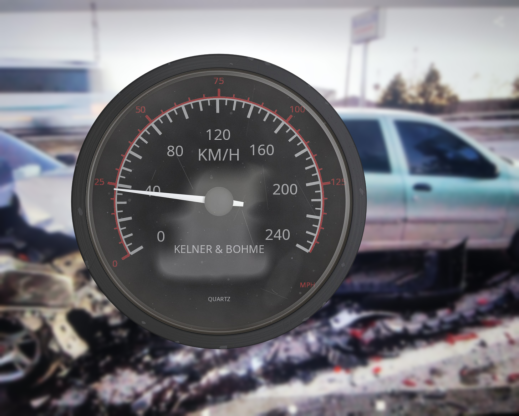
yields 37.5 km/h
